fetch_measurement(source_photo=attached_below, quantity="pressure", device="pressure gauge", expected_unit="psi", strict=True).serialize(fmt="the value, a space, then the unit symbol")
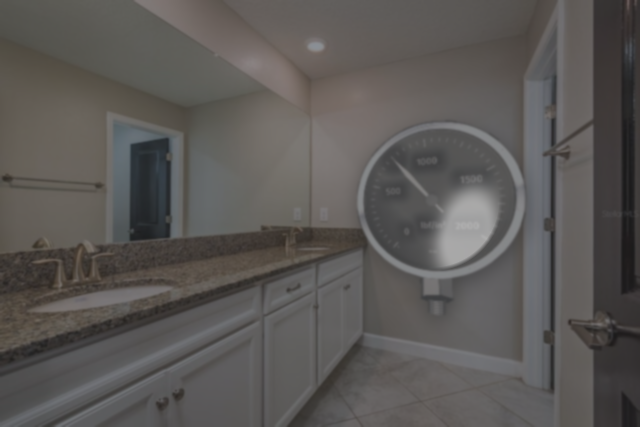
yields 750 psi
